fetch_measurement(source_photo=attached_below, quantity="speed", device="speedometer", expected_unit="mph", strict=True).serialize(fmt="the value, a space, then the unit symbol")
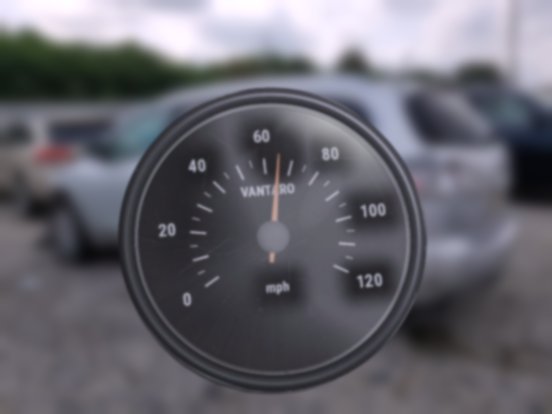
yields 65 mph
